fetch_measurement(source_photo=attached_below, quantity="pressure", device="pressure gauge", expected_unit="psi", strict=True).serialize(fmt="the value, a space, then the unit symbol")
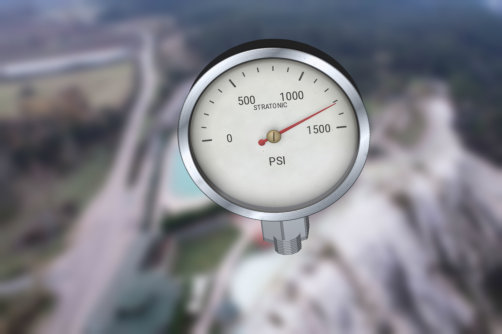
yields 1300 psi
